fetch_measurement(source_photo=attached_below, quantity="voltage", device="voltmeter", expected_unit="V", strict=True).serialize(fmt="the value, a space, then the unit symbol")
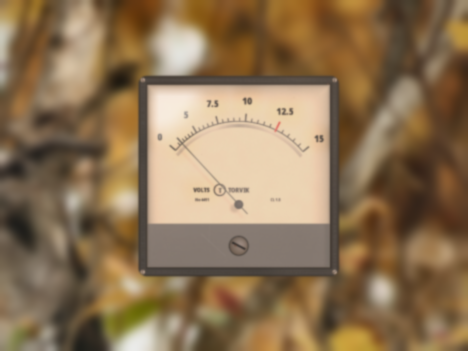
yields 2.5 V
